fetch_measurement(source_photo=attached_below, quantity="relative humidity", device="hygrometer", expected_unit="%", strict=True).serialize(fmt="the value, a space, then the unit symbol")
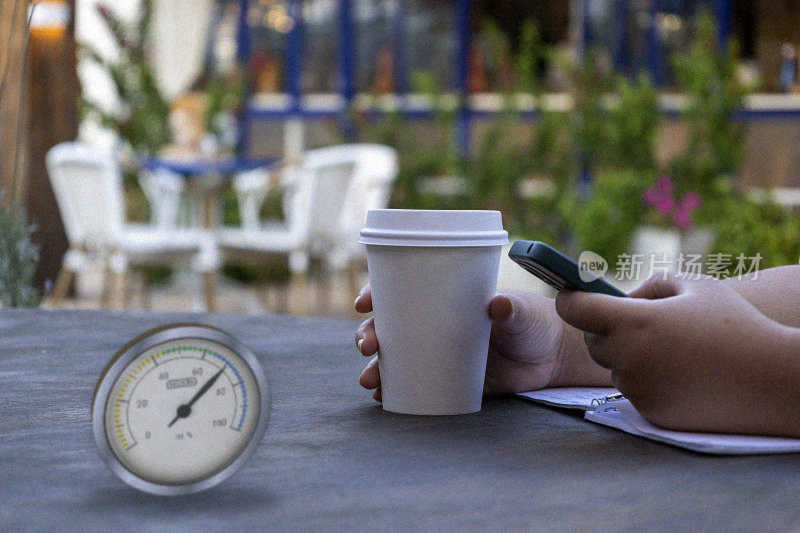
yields 70 %
